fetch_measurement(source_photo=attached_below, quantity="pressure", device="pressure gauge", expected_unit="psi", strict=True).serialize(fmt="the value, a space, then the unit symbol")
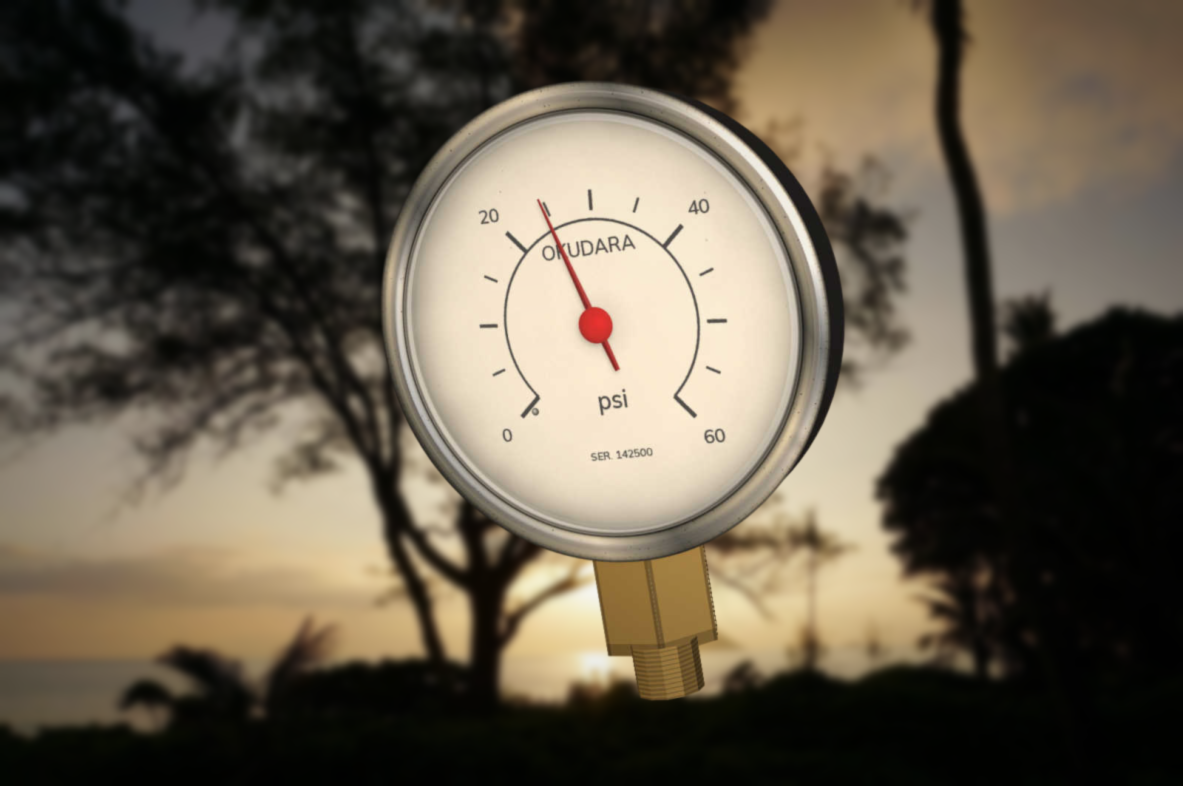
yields 25 psi
